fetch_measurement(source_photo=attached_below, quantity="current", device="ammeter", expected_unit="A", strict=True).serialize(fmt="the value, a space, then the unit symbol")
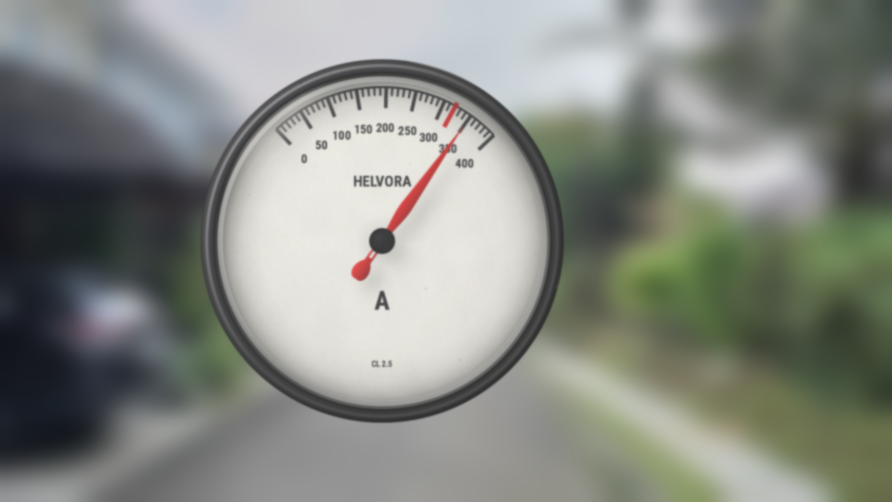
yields 350 A
